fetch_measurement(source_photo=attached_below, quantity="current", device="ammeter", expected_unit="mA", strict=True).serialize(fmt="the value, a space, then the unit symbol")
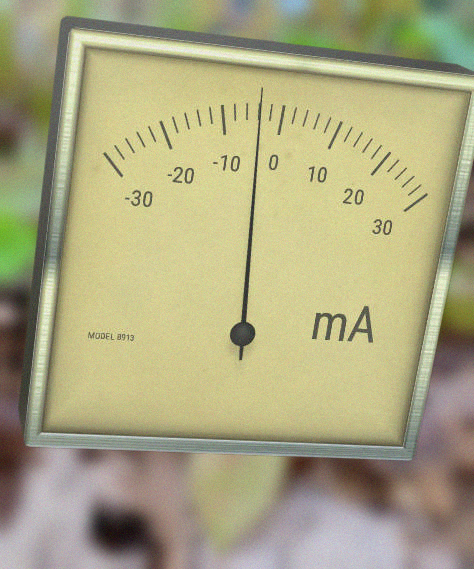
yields -4 mA
